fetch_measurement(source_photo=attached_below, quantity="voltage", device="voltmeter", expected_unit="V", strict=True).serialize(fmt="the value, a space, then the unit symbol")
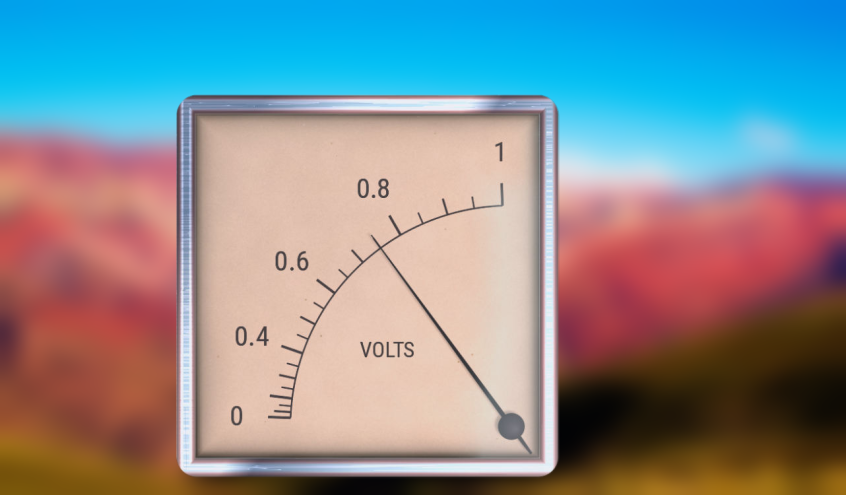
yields 0.75 V
